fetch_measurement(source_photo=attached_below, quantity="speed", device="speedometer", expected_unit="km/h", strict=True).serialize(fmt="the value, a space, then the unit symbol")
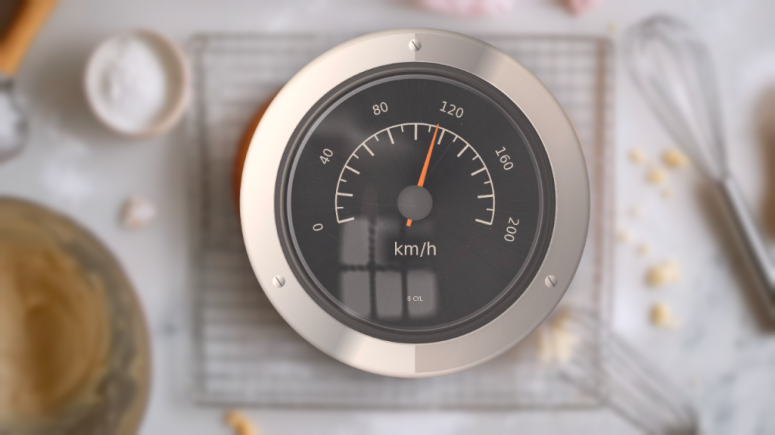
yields 115 km/h
